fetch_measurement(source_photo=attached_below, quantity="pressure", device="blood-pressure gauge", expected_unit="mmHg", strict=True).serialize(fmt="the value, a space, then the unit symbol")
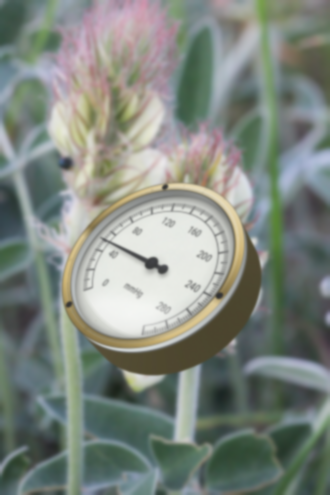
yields 50 mmHg
